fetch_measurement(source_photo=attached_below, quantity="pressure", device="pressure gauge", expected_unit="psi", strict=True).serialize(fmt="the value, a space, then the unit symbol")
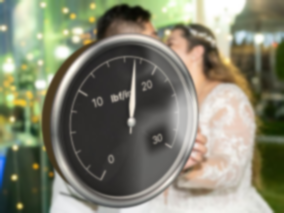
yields 17 psi
